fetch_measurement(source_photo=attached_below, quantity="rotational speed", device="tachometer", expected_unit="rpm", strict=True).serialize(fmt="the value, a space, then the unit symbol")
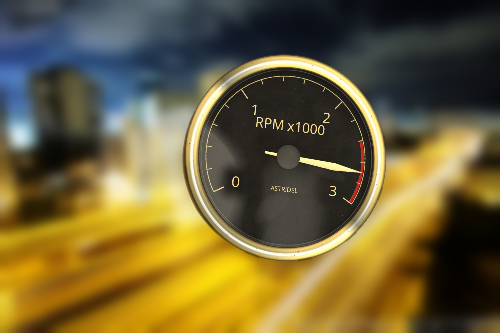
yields 2700 rpm
